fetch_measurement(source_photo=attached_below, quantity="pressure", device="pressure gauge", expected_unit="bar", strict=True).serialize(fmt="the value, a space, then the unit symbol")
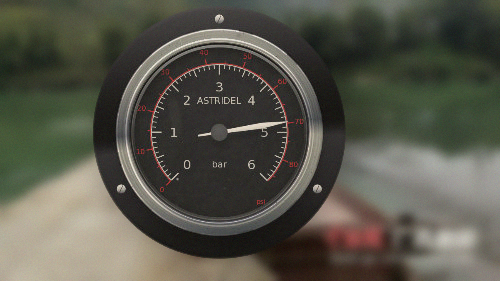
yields 4.8 bar
